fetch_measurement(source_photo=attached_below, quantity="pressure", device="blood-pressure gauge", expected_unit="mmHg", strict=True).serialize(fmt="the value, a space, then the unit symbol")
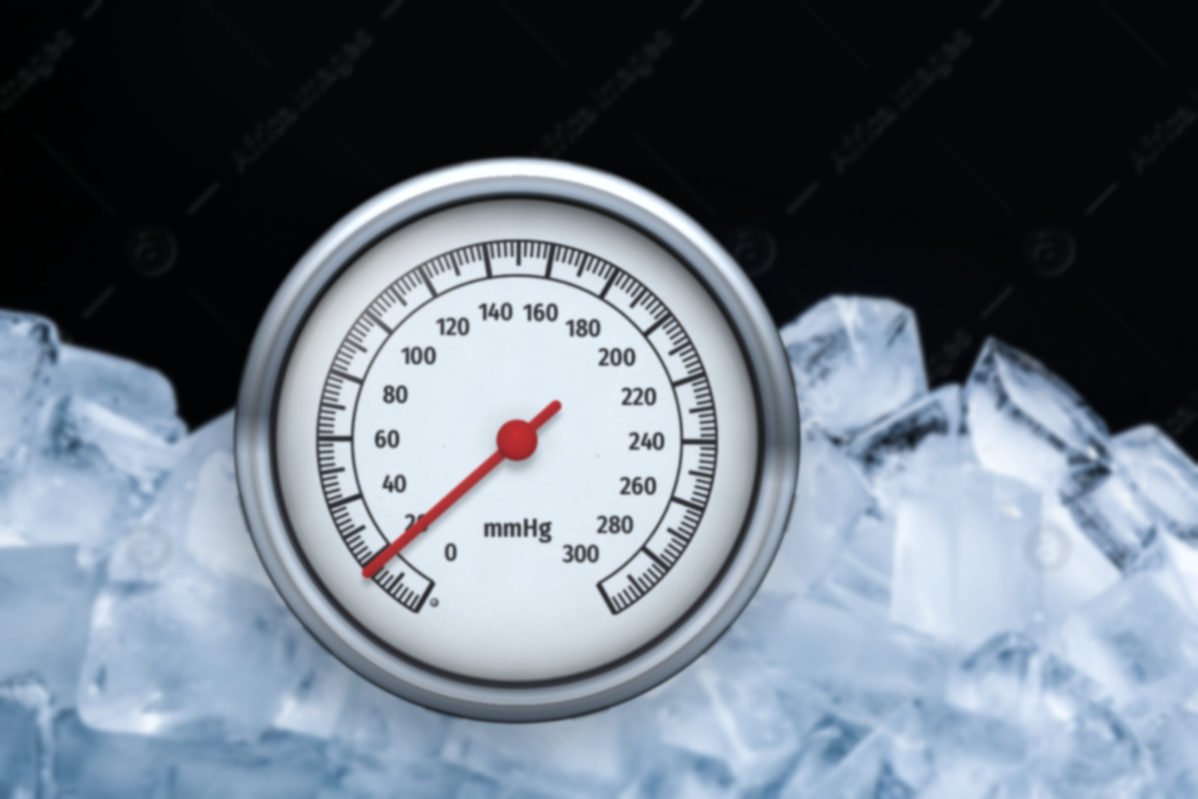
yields 18 mmHg
